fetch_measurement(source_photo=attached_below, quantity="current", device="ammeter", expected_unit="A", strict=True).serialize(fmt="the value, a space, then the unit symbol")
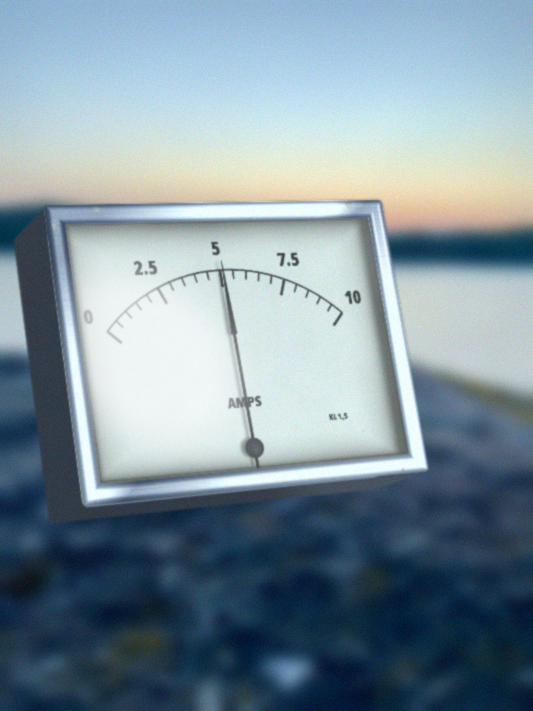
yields 5 A
